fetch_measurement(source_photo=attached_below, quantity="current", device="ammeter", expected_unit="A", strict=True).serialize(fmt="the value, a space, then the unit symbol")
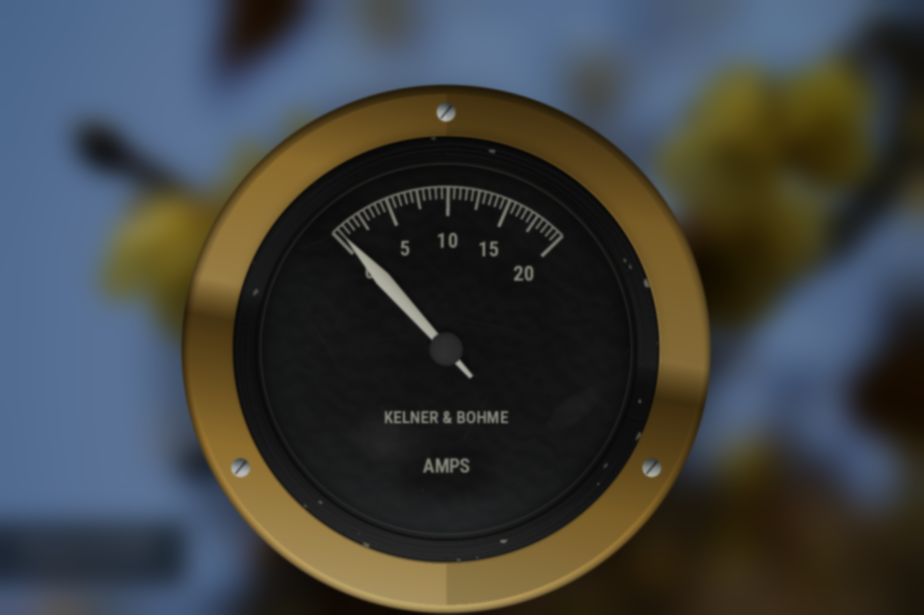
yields 0.5 A
